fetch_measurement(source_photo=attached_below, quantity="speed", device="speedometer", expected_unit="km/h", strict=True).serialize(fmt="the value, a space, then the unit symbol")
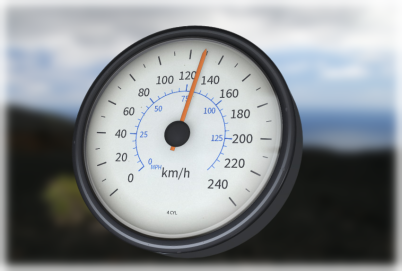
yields 130 km/h
